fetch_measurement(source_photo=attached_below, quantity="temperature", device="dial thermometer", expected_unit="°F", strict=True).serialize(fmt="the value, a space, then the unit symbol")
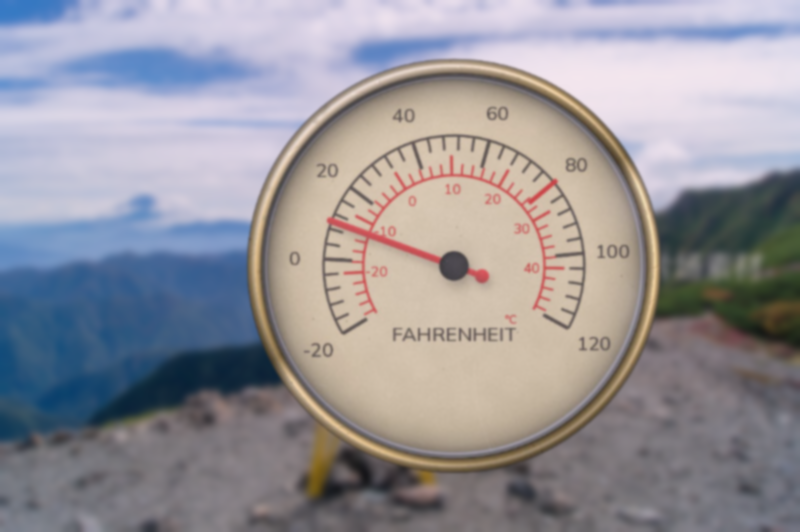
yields 10 °F
